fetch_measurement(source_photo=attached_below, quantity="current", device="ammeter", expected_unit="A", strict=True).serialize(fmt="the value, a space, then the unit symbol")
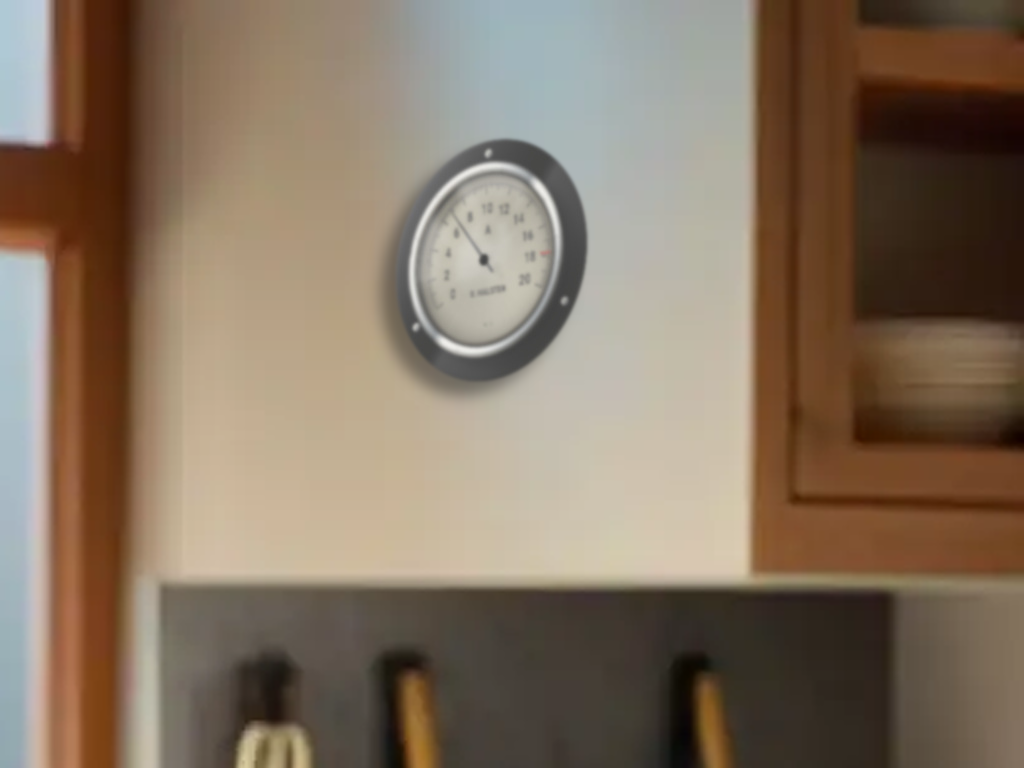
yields 7 A
